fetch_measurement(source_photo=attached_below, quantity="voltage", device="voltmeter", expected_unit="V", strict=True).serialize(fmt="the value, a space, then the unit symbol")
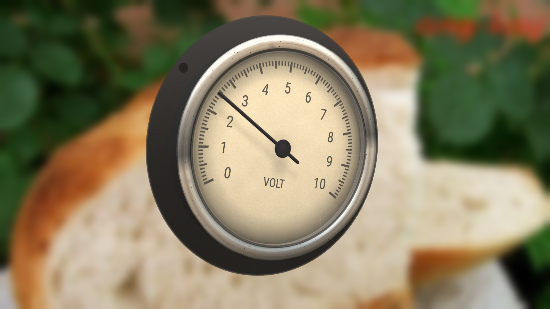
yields 2.5 V
